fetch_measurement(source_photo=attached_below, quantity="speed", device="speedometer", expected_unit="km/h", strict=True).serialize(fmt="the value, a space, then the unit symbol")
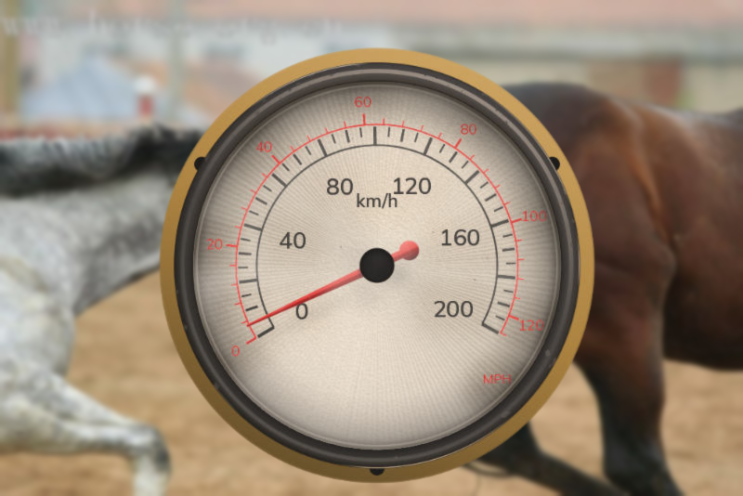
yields 5 km/h
